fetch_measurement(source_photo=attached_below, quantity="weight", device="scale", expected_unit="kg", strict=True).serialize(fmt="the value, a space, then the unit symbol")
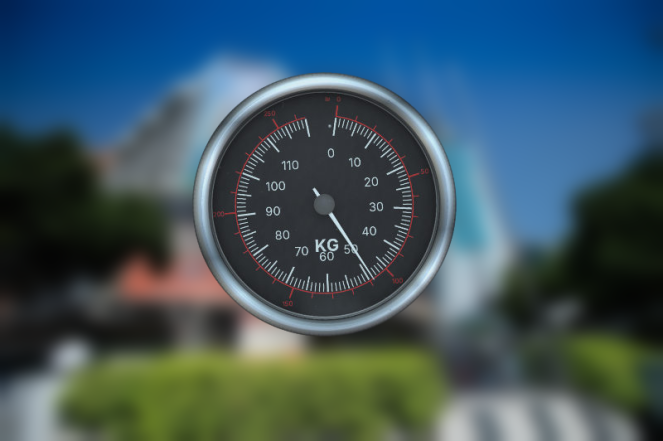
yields 49 kg
